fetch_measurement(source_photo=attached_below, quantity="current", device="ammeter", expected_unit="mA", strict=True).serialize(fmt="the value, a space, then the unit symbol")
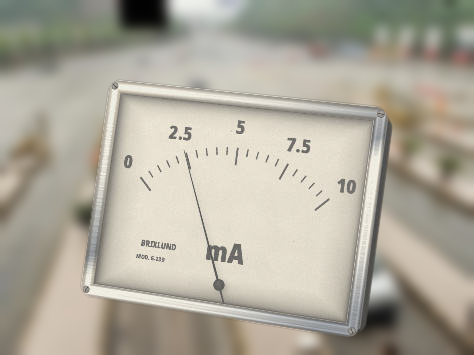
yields 2.5 mA
